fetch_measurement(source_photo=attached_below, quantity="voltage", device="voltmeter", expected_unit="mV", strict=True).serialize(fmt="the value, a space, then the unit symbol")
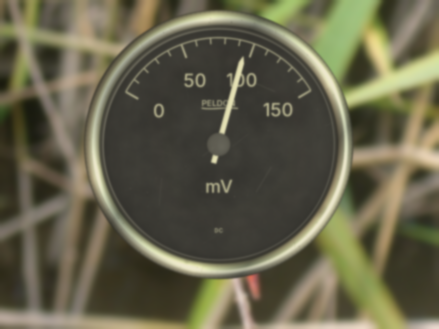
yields 95 mV
